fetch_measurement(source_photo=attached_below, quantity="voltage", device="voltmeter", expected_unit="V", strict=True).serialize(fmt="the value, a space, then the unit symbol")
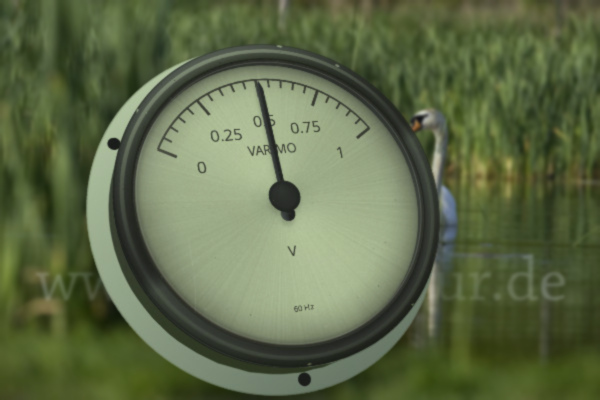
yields 0.5 V
